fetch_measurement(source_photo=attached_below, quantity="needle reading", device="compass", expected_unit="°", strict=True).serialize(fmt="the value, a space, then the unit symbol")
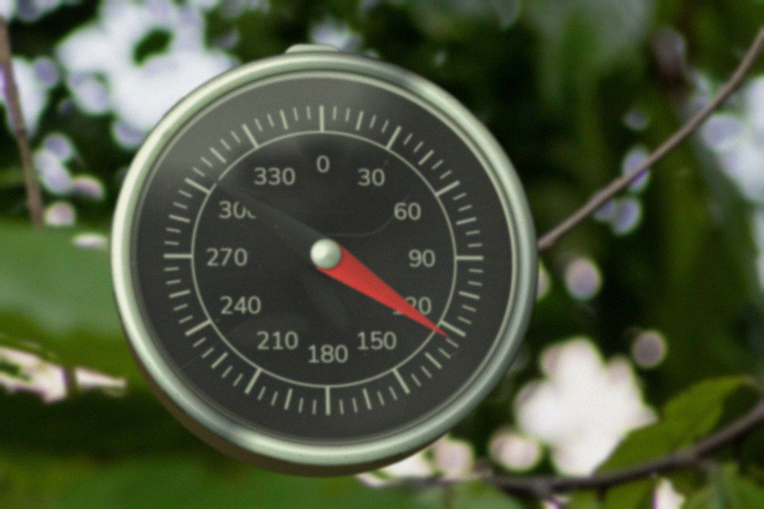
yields 125 °
